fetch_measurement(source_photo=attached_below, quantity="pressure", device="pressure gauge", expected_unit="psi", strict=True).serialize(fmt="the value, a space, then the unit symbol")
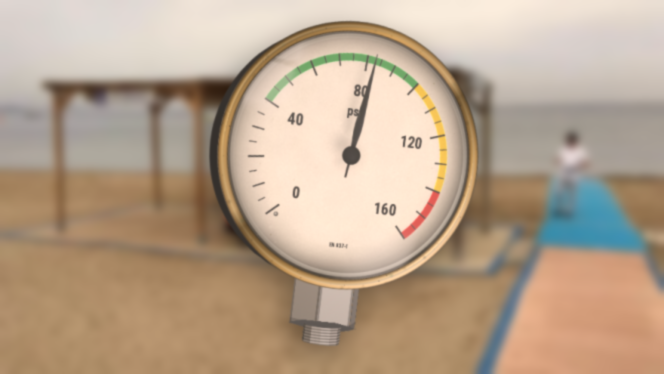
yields 82.5 psi
